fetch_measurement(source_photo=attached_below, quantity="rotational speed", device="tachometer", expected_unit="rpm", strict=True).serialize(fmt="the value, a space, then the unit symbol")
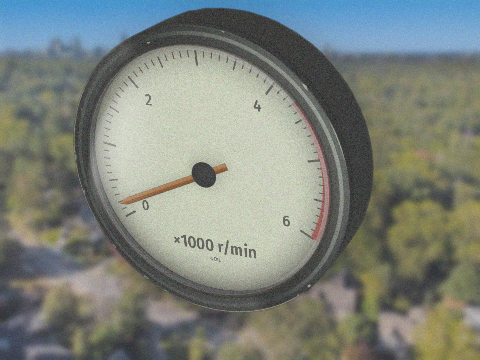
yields 200 rpm
